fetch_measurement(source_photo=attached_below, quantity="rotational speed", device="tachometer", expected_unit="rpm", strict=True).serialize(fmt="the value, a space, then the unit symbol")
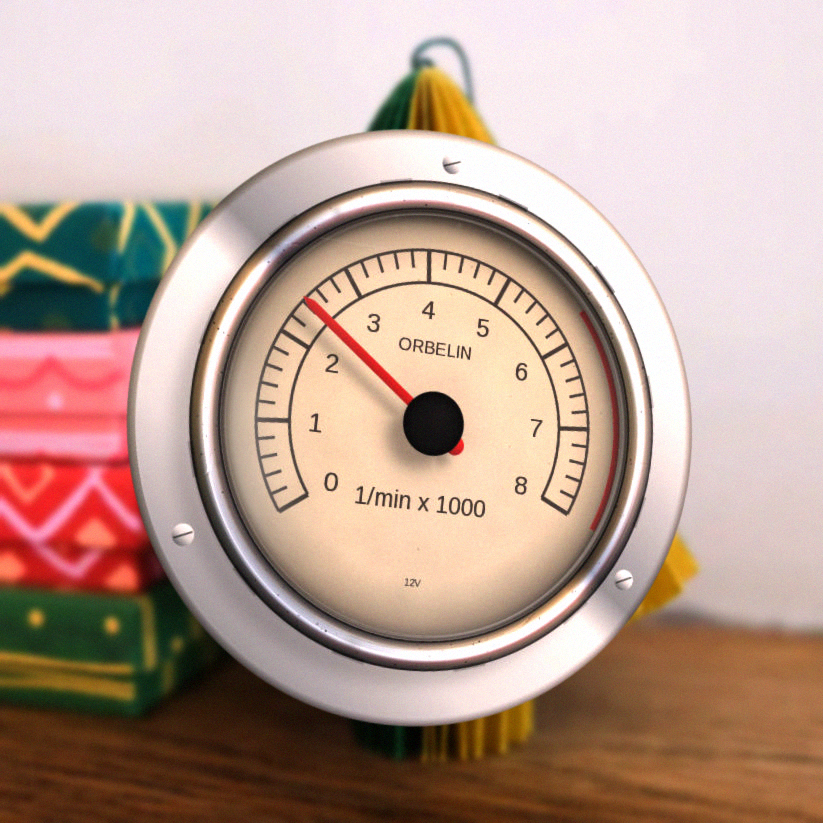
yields 2400 rpm
